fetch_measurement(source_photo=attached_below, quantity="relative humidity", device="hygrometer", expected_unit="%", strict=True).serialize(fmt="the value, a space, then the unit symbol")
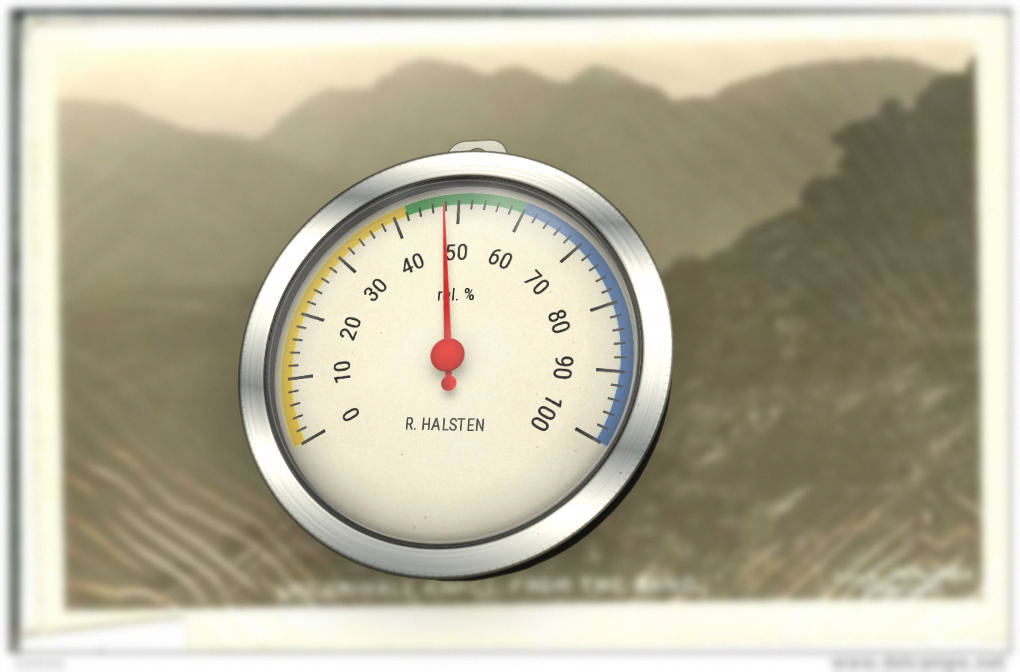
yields 48 %
